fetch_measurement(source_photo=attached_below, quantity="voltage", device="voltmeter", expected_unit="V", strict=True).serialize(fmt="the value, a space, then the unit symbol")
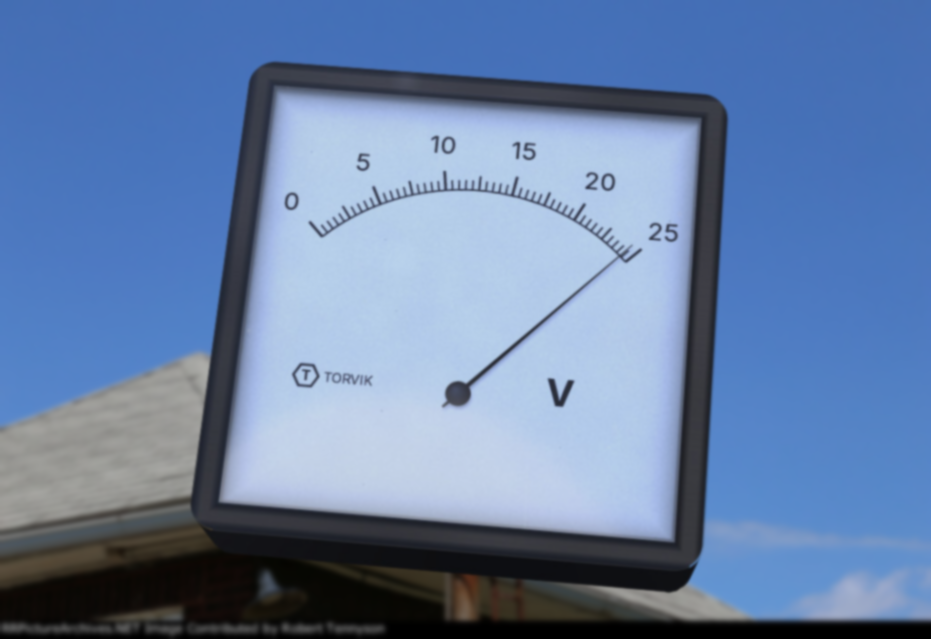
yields 24.5 V
